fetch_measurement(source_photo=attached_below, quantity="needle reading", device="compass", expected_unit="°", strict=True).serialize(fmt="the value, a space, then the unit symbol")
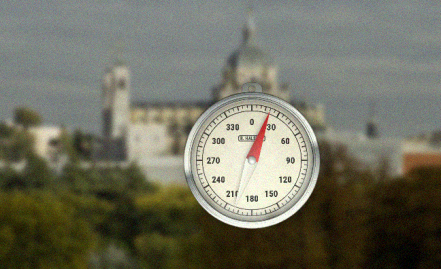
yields 20 °
